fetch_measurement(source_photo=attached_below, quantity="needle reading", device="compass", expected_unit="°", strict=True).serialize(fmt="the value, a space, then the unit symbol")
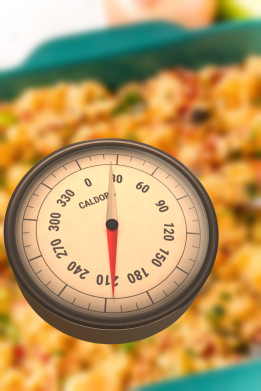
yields 205 °
